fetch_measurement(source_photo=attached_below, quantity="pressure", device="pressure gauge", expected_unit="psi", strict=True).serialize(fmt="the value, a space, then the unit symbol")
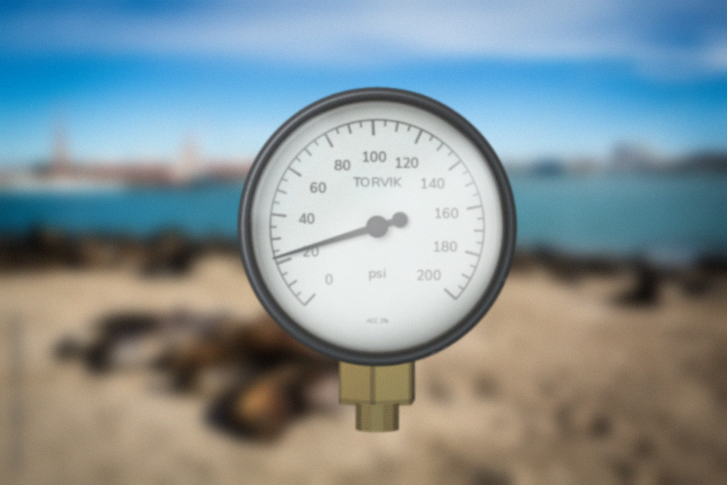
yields 22.5 psi
